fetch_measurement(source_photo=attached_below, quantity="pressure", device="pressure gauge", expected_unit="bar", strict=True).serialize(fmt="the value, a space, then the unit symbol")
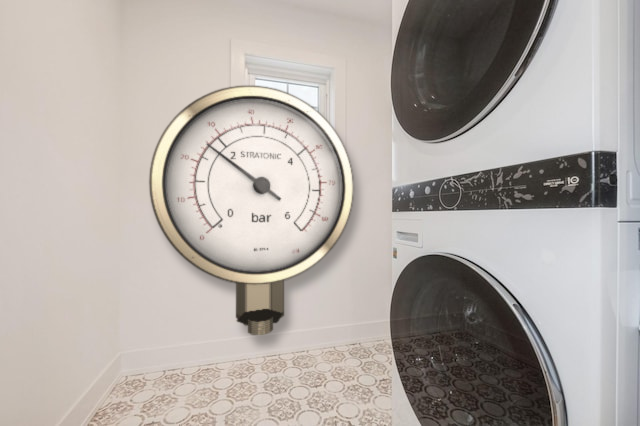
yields 1.75 bar
